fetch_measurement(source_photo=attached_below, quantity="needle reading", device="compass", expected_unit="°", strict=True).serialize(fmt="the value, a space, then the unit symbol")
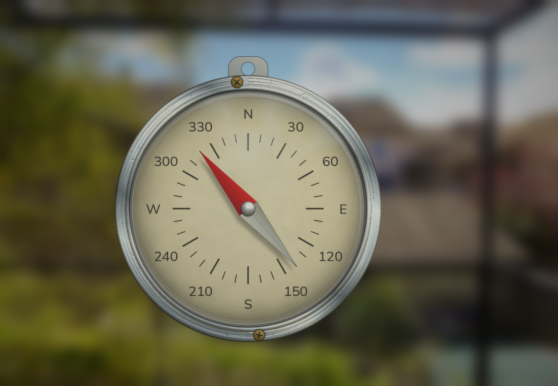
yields 320 °
